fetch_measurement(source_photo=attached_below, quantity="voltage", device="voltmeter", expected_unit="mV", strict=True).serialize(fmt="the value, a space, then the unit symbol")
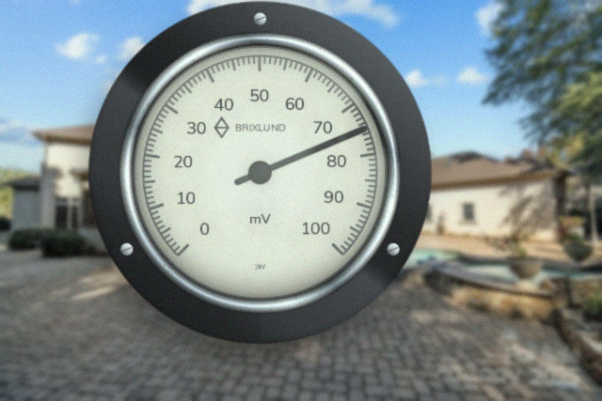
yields 75 mV
